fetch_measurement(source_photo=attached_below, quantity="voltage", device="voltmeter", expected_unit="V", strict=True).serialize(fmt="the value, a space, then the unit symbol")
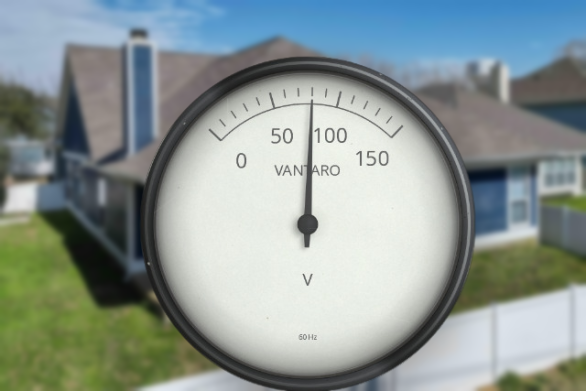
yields 80 V
